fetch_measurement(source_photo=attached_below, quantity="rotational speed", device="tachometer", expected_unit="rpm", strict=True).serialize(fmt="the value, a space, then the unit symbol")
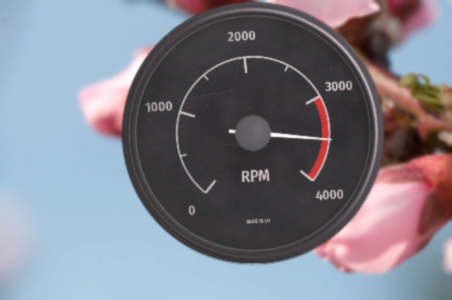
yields 3500 rpm
